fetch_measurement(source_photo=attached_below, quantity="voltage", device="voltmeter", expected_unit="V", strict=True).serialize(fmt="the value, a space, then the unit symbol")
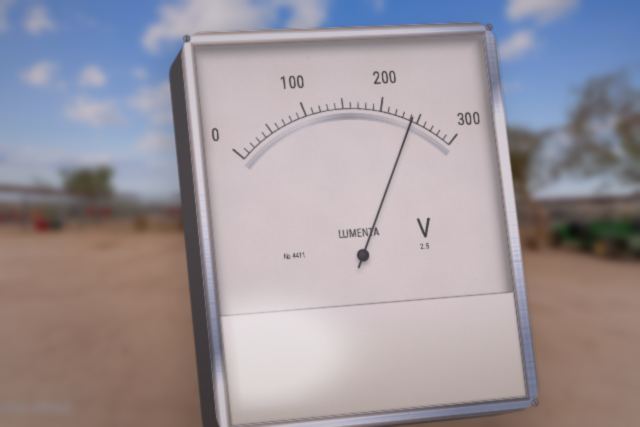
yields 240 V
